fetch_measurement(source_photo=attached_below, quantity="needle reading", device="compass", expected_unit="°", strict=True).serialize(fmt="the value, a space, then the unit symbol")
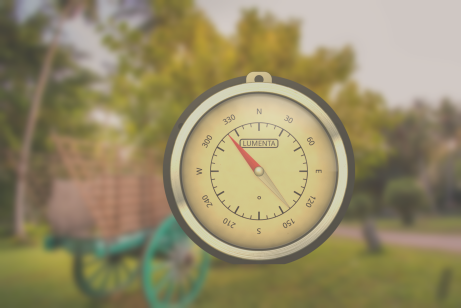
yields 320 °
